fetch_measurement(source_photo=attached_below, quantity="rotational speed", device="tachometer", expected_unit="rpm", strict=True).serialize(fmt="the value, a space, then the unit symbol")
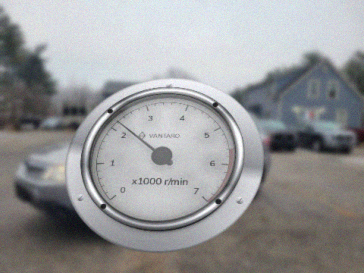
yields 2200 rpm
